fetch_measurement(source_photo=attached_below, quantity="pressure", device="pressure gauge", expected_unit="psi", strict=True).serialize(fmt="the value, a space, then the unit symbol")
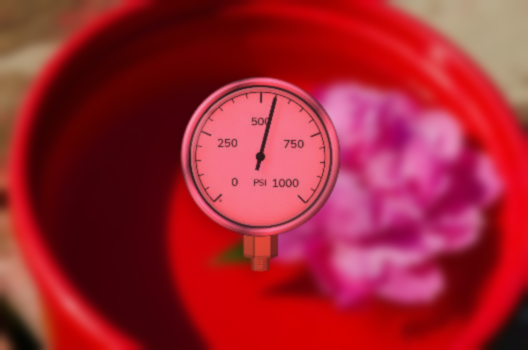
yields 550 psi
